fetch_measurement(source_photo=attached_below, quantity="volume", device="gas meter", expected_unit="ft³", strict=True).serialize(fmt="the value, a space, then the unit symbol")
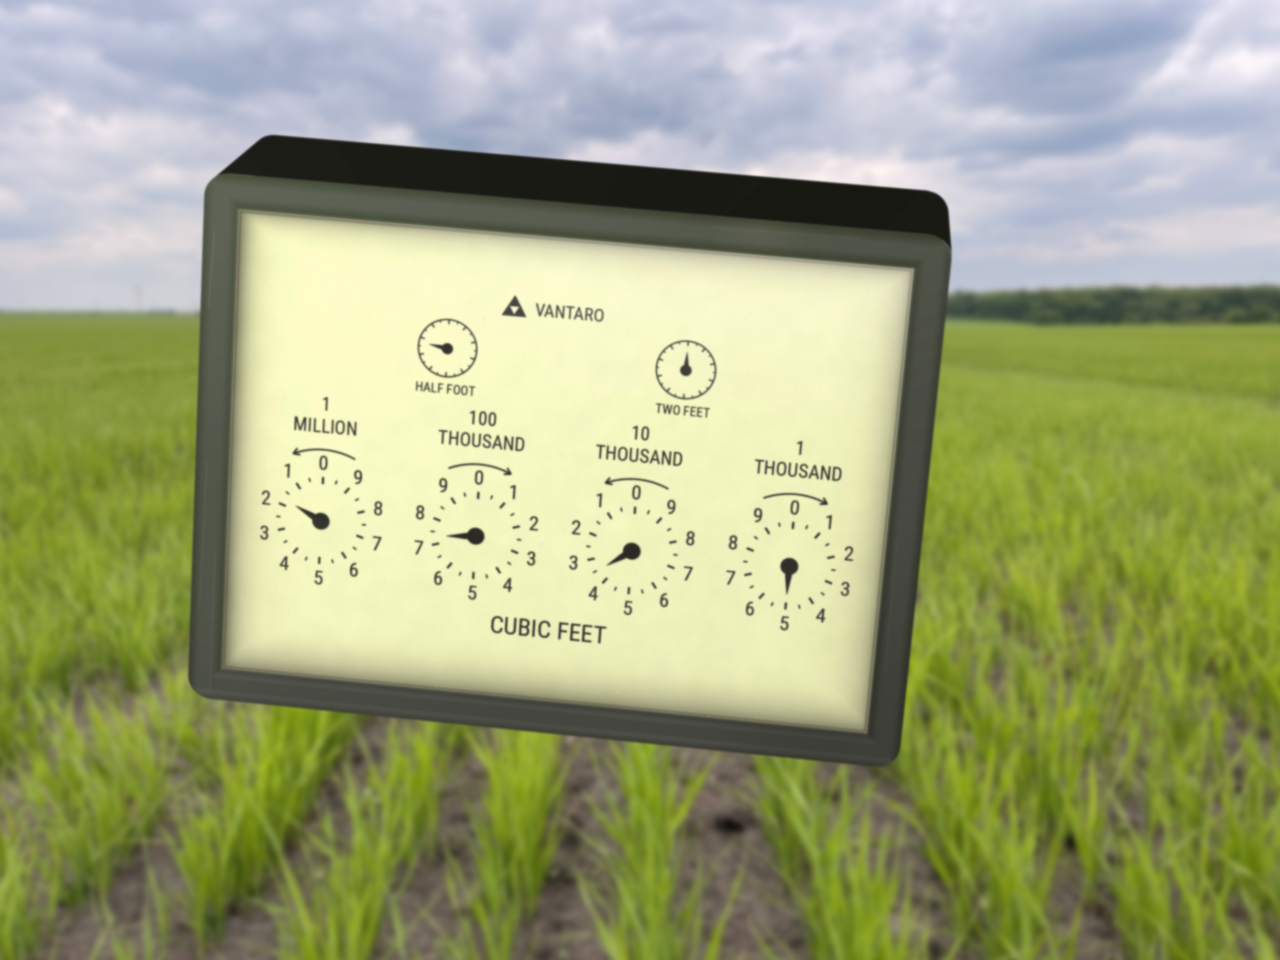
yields 173500 ft³
